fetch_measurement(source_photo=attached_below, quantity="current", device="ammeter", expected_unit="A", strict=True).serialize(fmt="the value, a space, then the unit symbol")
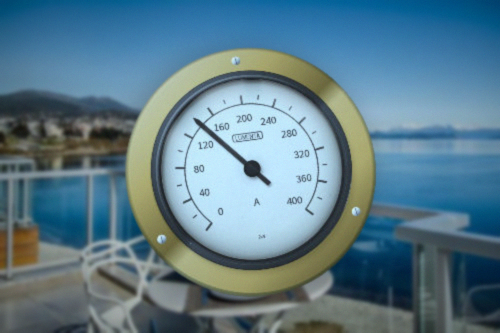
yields 140 A
